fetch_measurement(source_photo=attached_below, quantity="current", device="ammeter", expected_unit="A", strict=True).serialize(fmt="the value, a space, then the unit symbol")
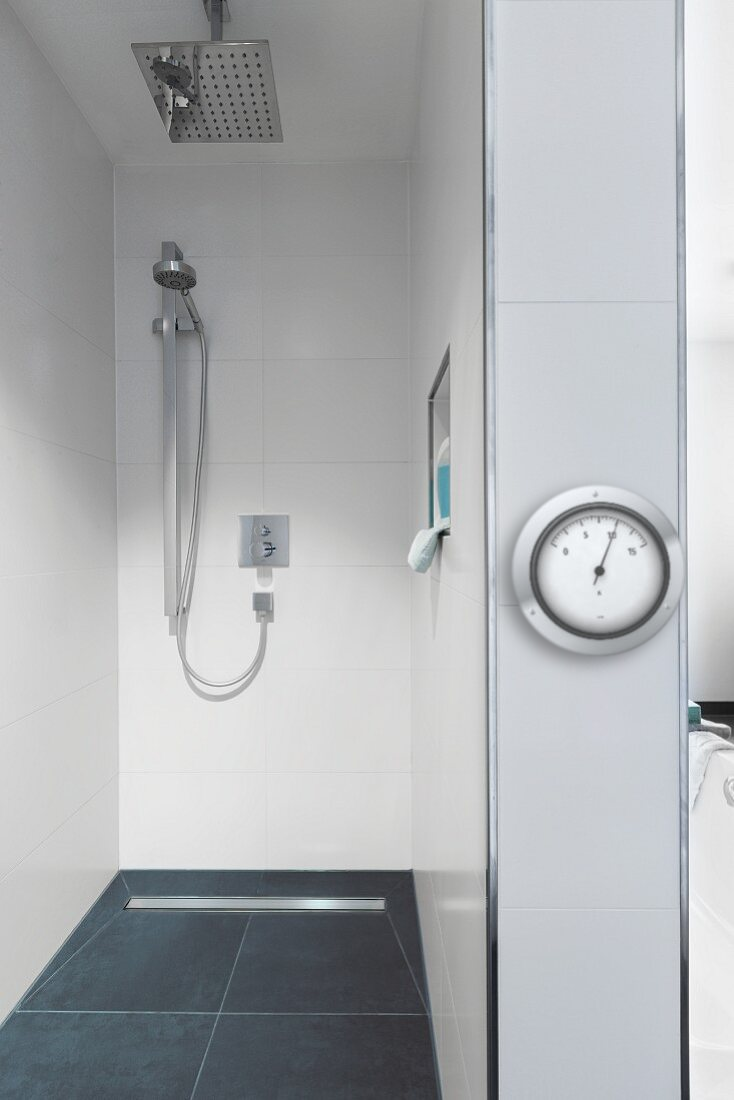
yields 10 A
